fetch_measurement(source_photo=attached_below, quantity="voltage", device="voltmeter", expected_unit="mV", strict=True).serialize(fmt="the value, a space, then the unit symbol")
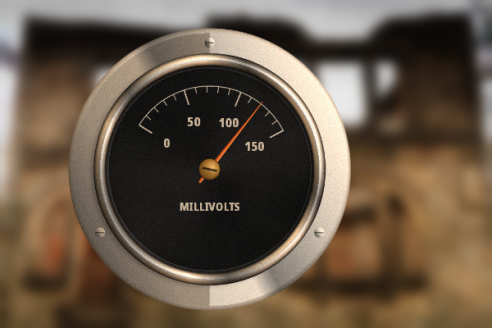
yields 120 mV
